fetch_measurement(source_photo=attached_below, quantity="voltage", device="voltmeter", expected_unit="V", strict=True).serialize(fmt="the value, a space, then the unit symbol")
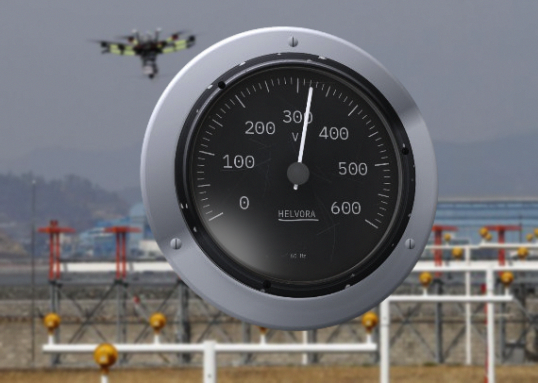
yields 320 V
